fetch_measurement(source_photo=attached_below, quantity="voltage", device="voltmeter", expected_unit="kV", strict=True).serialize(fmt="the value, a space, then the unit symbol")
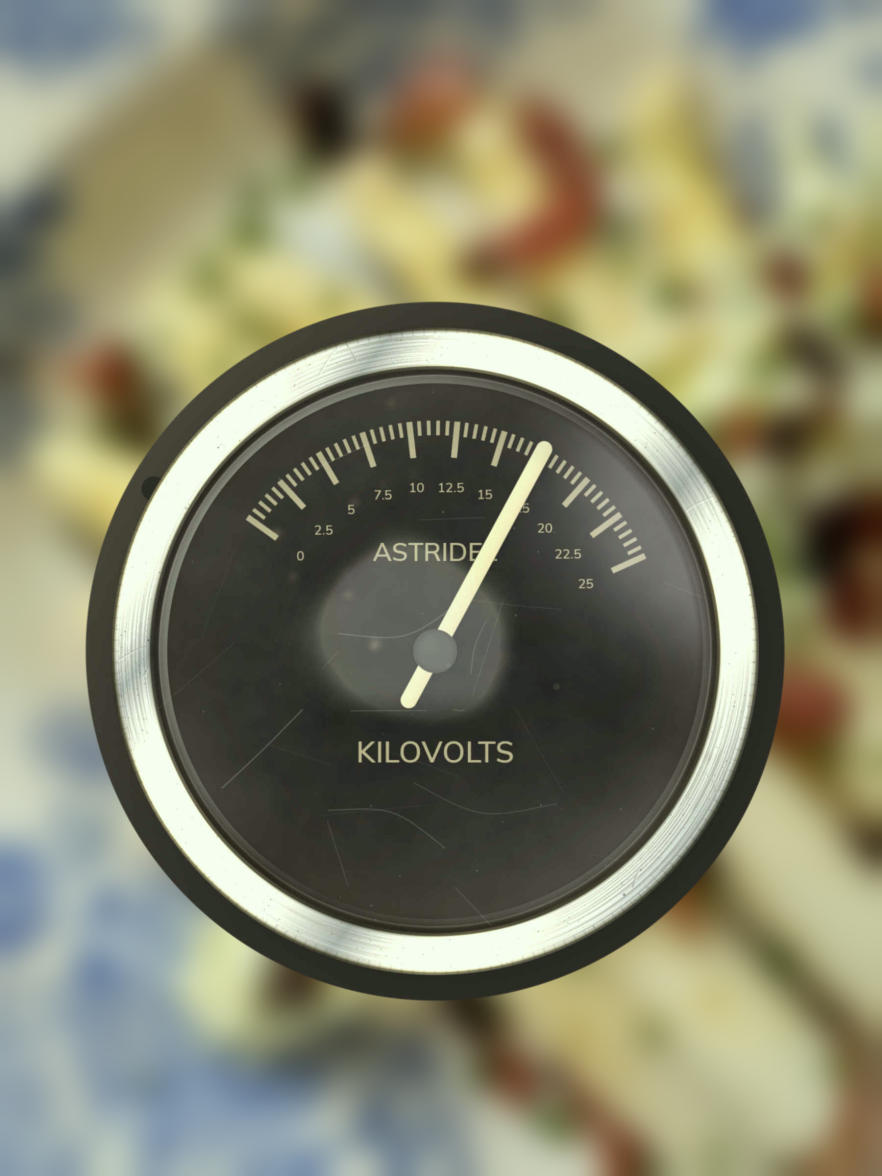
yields 17.25 kV
